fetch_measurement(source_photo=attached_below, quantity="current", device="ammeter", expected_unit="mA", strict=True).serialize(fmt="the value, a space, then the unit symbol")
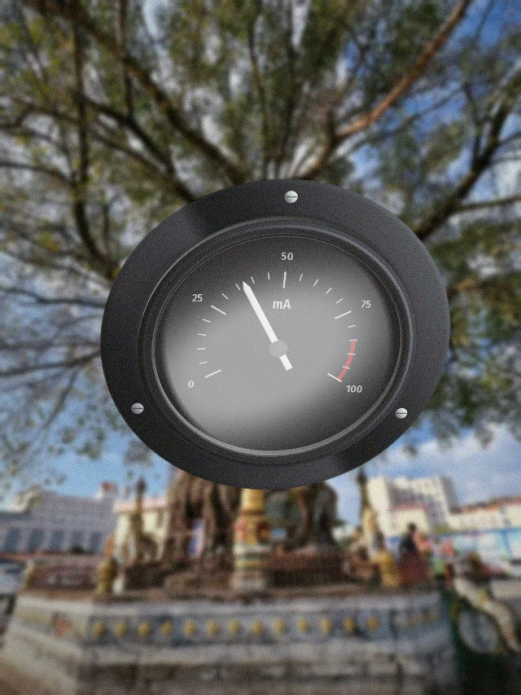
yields 37.5 mA
